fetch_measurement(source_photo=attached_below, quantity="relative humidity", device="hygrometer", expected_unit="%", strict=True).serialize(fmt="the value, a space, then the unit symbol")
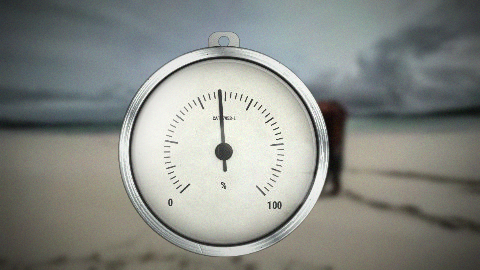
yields 48 %
